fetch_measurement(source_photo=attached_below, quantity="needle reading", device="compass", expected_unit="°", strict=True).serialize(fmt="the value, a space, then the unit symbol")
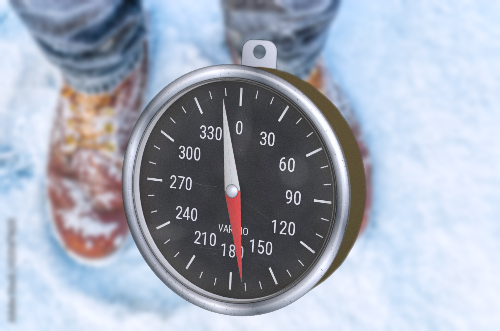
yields 170 °
